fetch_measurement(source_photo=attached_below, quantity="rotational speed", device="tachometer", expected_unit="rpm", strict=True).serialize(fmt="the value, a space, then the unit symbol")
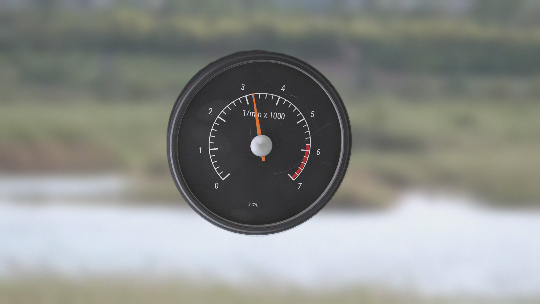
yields 3200 rpm
